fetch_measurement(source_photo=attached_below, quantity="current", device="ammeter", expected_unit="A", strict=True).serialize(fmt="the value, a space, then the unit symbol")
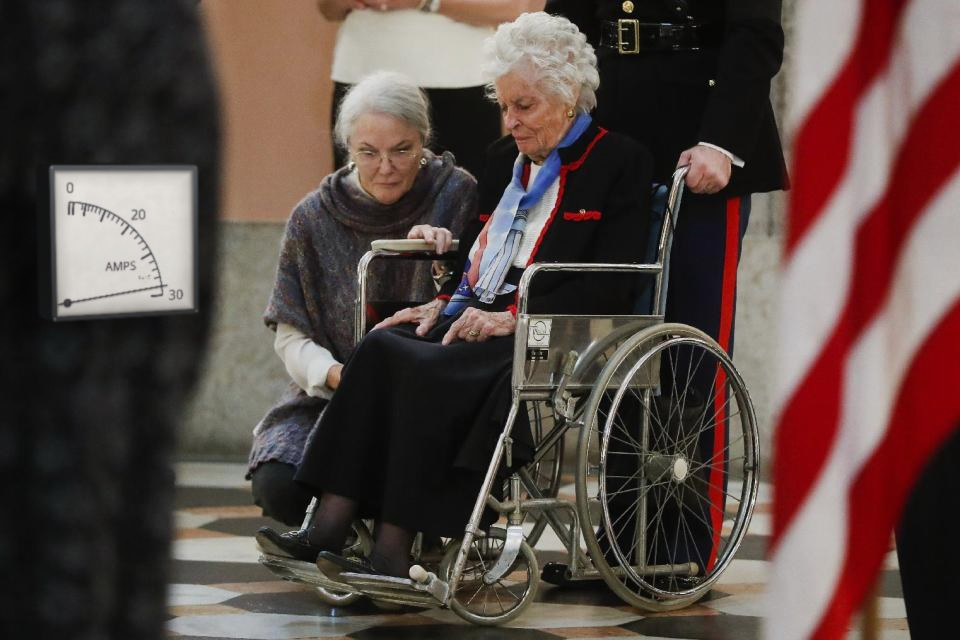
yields 29 A
